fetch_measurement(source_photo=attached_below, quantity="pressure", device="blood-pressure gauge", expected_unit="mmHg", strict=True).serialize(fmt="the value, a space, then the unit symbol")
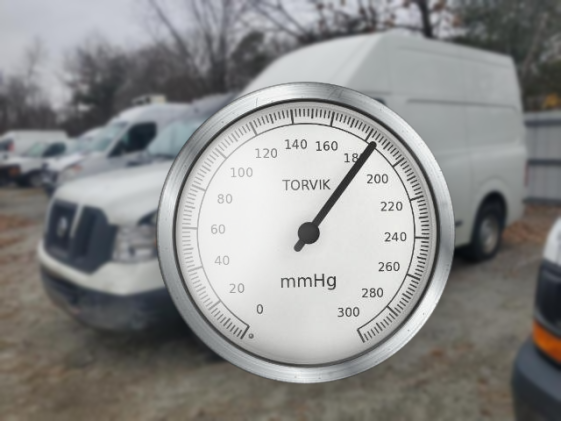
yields 184 mmHg
